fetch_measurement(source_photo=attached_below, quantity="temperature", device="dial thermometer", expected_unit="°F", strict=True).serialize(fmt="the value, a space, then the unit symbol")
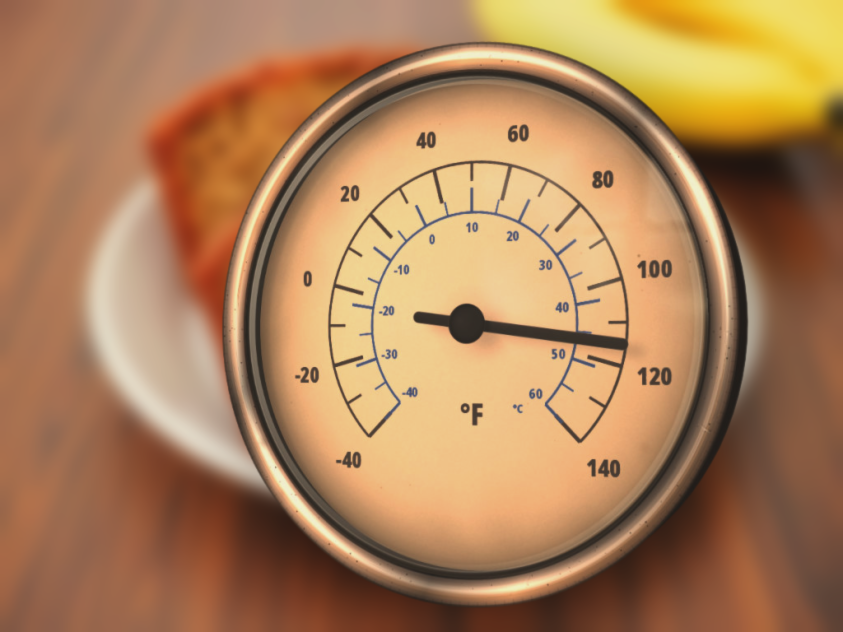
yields 115 °F
